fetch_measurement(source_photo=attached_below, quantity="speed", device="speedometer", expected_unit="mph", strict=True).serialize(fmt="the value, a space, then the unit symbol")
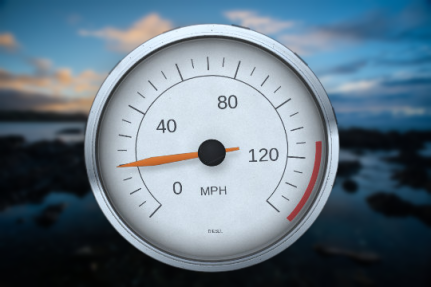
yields 20 mph
